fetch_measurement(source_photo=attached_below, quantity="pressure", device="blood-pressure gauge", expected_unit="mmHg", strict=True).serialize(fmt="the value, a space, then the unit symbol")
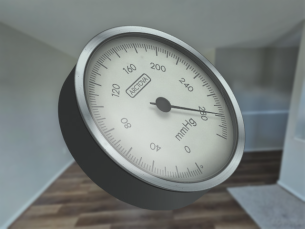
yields 280 mmHg
